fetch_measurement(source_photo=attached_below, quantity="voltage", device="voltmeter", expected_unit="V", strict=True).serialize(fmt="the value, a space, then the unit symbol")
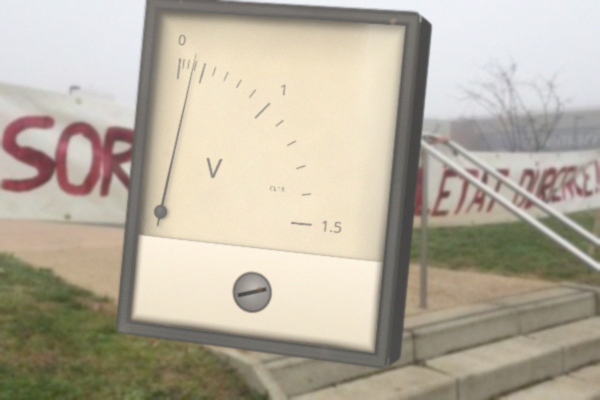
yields 0.4 V
